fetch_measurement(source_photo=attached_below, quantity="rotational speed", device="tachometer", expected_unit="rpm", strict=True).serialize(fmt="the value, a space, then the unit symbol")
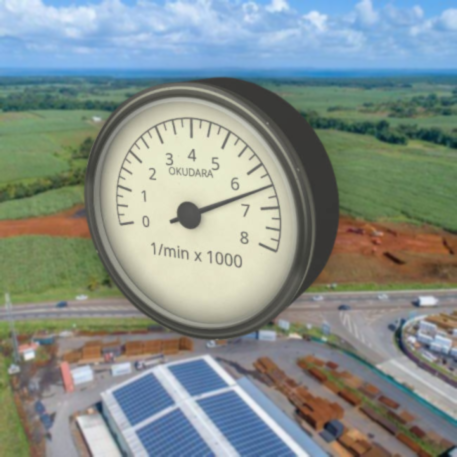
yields 6500 rpm
